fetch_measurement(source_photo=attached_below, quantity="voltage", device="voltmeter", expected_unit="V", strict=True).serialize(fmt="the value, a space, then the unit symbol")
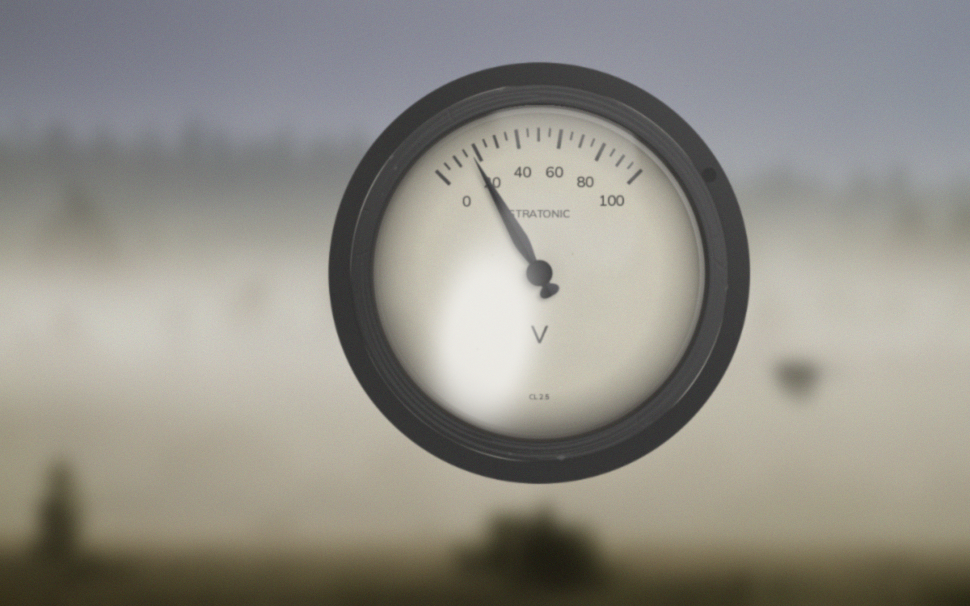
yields 17.5 V
